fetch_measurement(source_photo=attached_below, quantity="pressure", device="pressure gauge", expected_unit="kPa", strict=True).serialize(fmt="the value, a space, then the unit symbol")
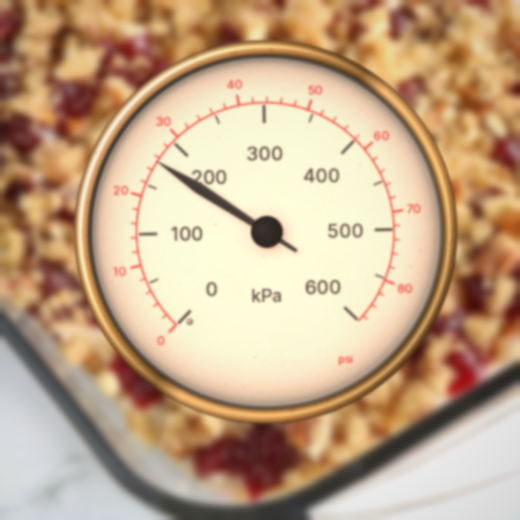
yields 175 kPa
